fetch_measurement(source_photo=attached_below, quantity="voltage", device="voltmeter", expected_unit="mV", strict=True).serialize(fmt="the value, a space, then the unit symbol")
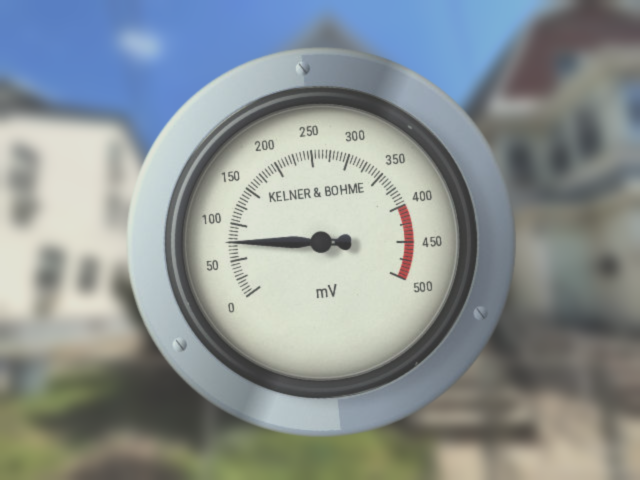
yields 75 mV
